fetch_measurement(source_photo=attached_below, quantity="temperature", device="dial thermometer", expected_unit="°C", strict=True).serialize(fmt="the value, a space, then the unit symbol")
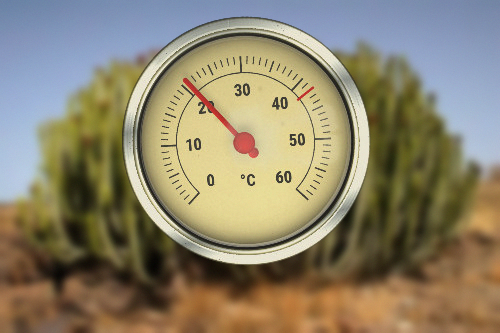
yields 21 °C
